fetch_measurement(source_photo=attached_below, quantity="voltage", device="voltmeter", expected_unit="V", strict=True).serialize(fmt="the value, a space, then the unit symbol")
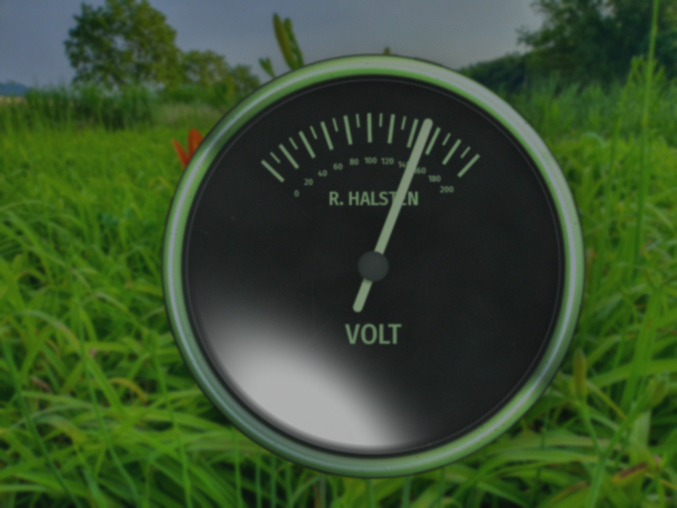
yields 150 V
